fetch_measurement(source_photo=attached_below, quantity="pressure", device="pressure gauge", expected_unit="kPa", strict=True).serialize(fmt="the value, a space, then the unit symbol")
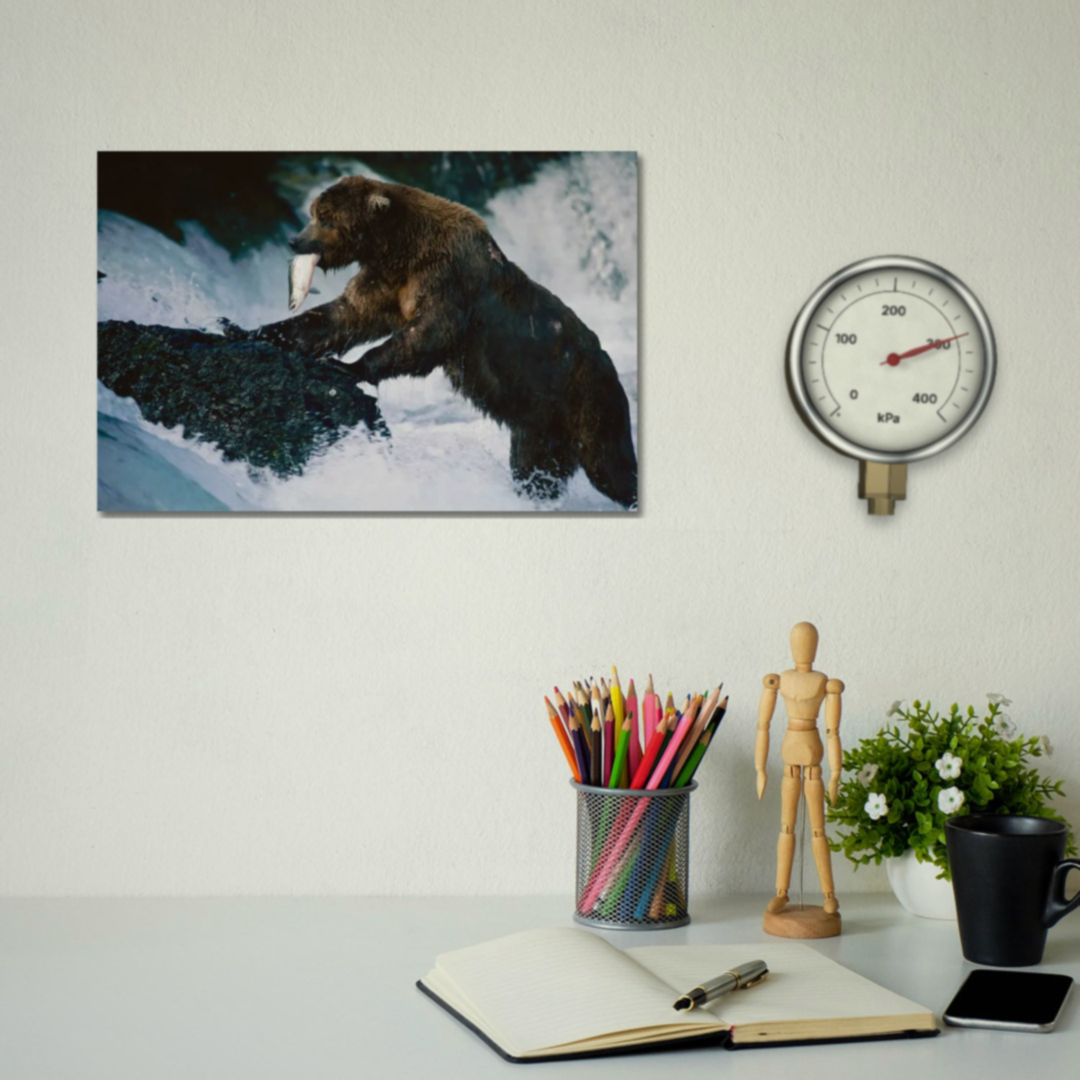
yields 300 kPa
